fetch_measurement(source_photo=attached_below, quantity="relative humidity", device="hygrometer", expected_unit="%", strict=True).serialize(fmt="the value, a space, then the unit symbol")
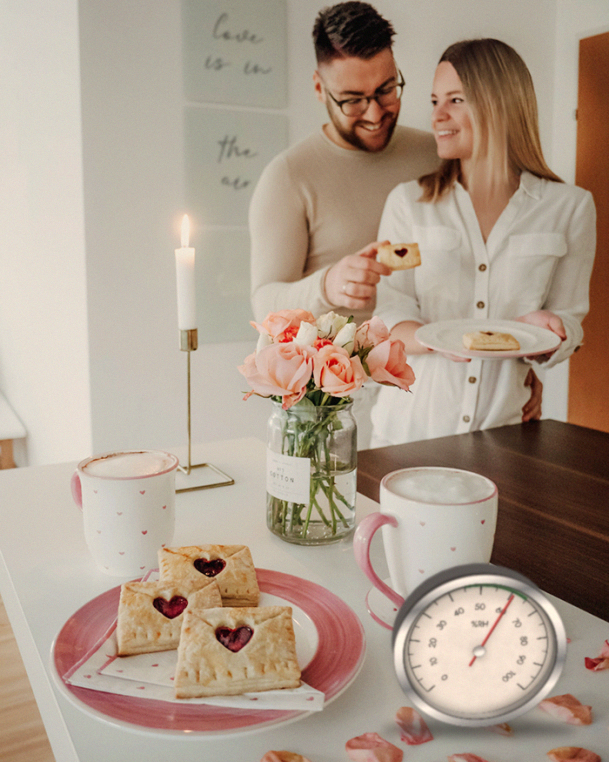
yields 60 %
